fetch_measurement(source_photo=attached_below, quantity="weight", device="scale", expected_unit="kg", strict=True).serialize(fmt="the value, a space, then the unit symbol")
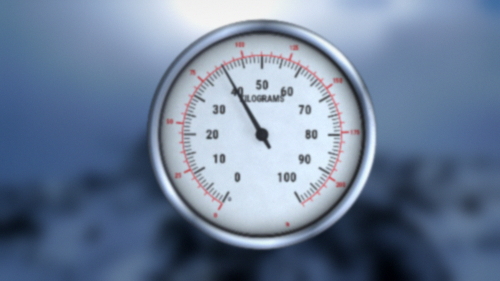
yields 40 kg
